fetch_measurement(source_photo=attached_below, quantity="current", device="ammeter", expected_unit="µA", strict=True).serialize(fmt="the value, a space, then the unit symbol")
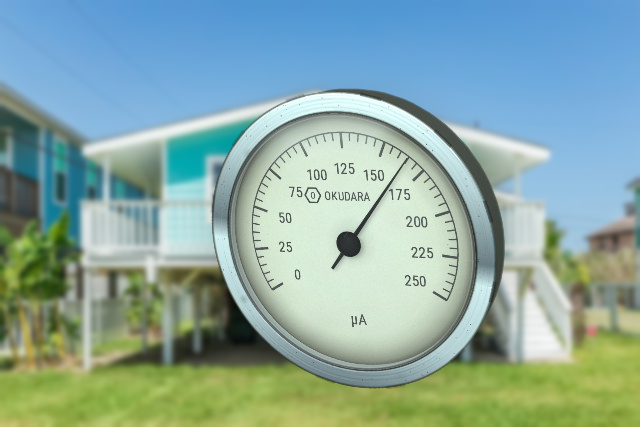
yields 165 µA
